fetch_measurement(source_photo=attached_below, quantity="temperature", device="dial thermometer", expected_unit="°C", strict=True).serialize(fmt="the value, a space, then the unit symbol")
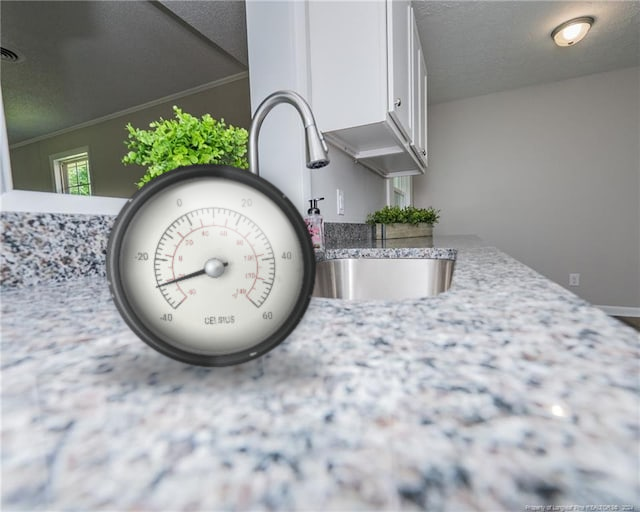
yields -30 °C
